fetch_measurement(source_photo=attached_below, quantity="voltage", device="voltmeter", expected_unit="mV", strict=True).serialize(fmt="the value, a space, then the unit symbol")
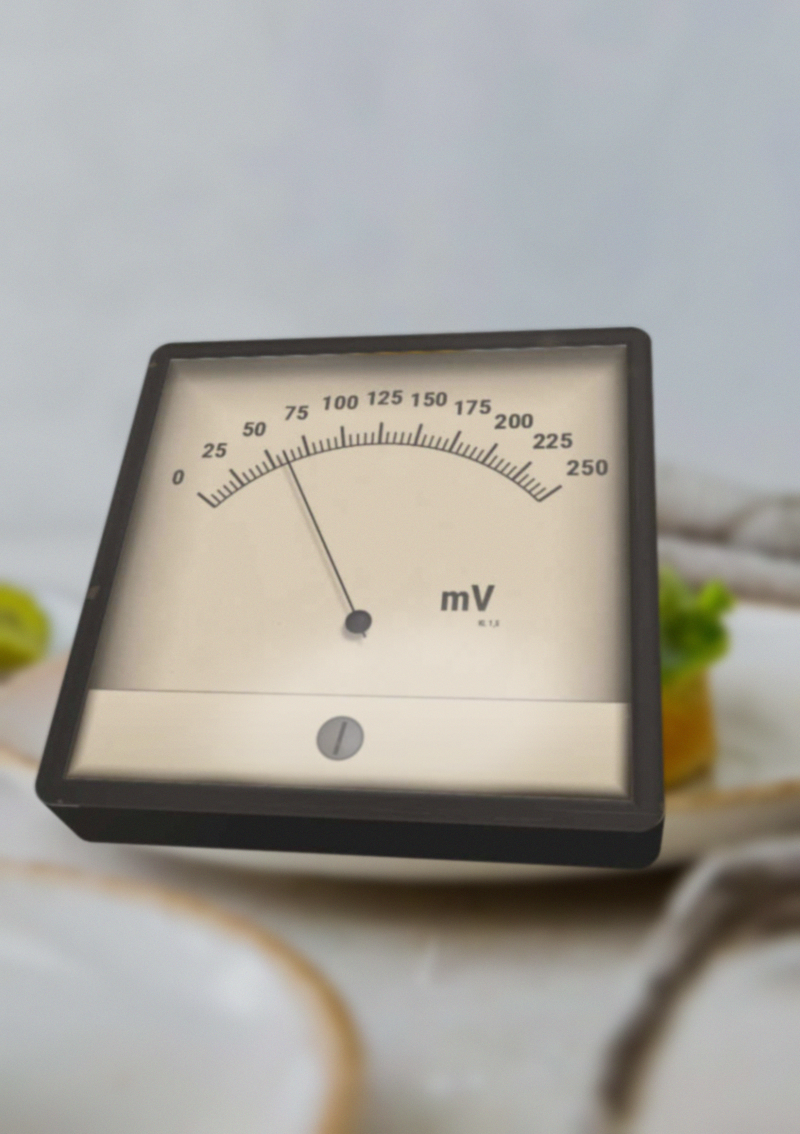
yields 60 mV
